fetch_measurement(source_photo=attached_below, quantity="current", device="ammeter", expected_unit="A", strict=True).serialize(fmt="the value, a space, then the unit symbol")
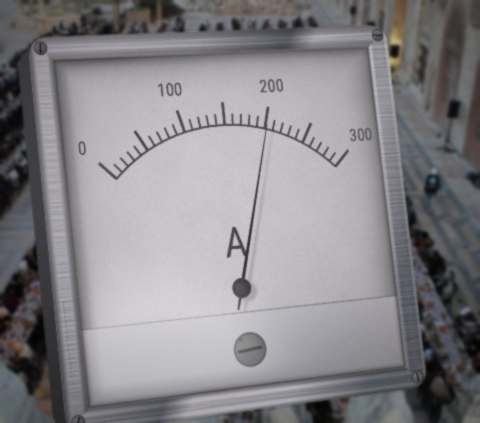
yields 200 A
